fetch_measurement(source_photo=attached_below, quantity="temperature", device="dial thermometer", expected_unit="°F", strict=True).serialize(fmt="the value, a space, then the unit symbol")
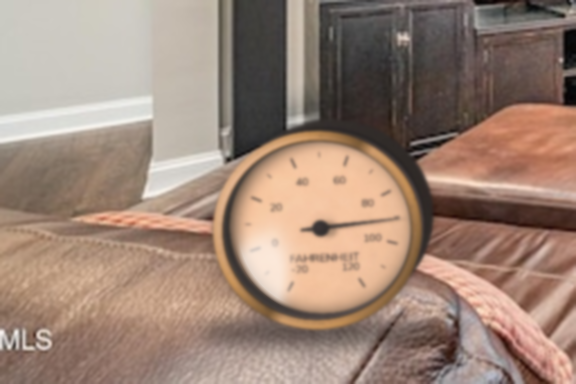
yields 90 °F
